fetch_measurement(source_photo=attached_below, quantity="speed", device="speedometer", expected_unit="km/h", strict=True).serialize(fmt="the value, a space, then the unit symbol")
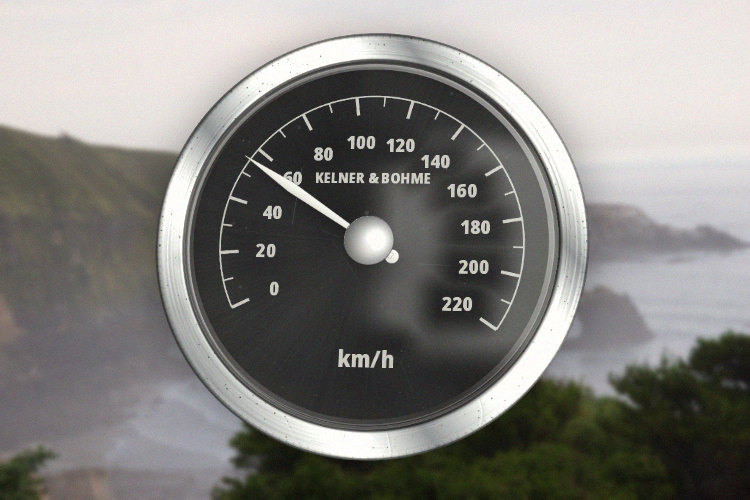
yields 55 km/h
